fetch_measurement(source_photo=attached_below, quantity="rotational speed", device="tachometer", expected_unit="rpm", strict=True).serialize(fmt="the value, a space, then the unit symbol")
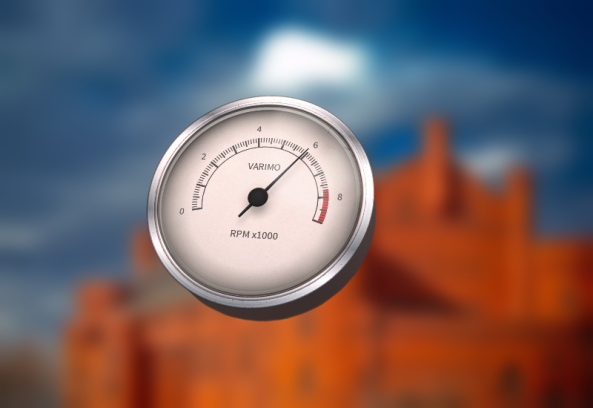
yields 6000 rpm
